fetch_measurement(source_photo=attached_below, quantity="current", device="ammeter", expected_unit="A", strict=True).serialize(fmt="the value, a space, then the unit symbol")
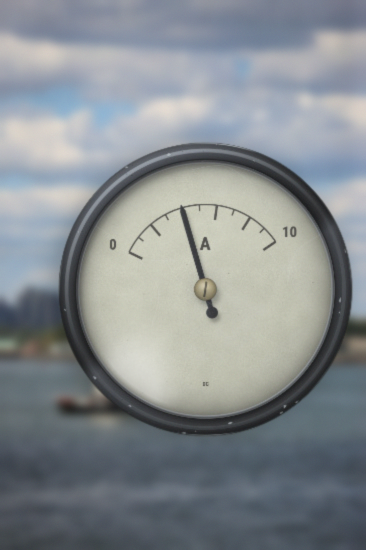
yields 4 A
